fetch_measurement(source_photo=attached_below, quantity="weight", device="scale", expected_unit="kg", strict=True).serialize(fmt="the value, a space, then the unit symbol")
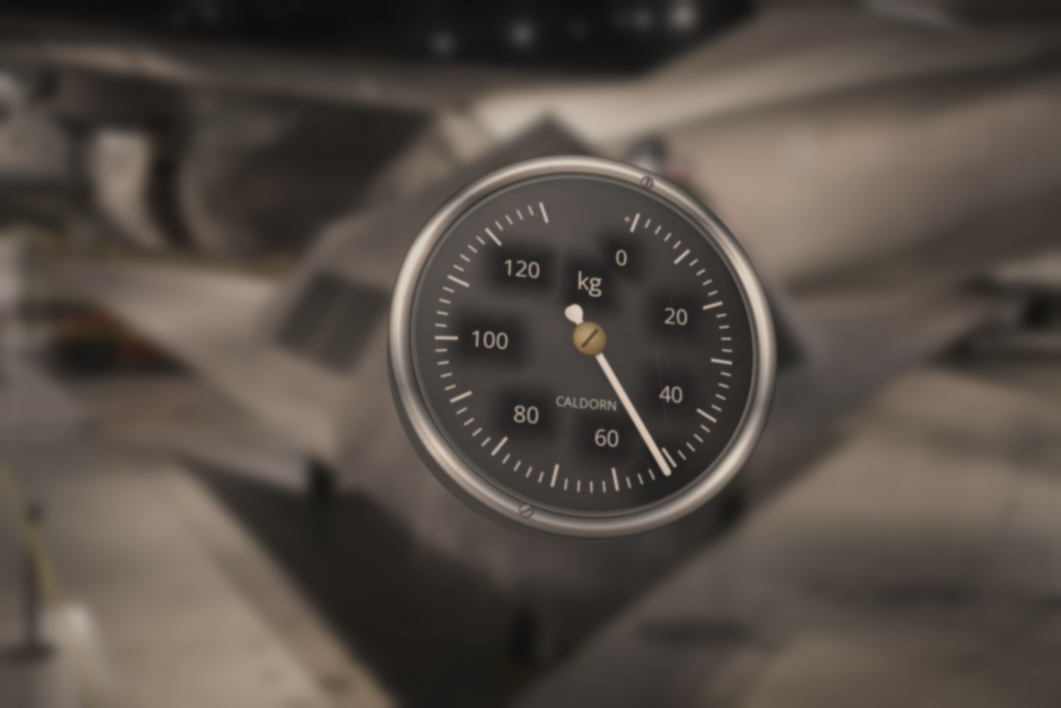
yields 52 kg
